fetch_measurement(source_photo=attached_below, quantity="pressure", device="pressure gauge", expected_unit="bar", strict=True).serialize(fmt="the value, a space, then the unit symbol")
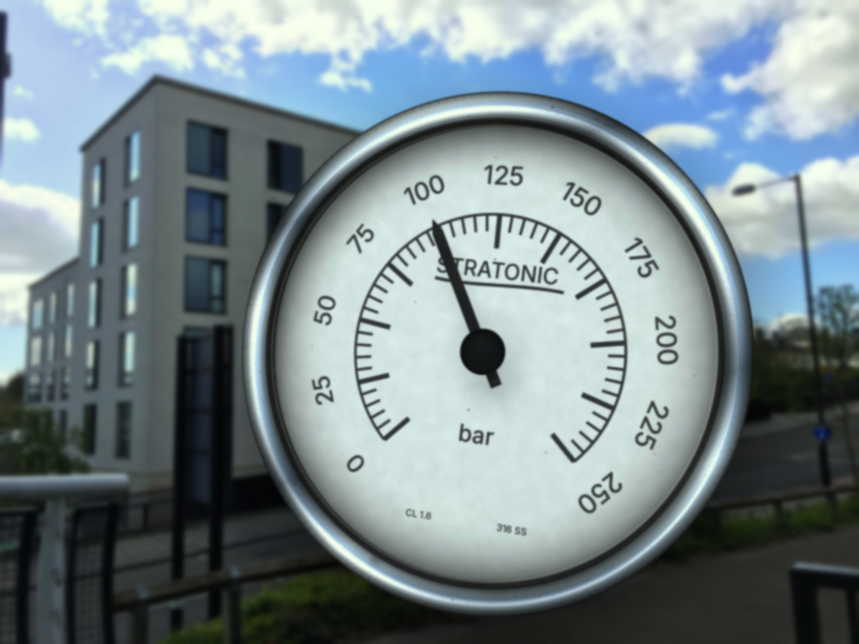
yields 100 bar
